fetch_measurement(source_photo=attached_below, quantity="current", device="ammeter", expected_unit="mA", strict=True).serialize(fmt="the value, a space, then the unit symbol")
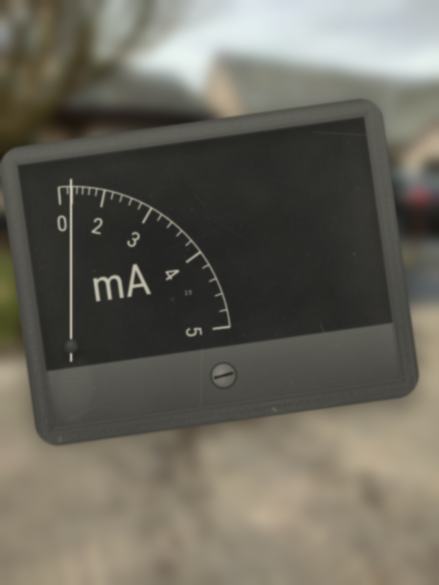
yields 1 mA
